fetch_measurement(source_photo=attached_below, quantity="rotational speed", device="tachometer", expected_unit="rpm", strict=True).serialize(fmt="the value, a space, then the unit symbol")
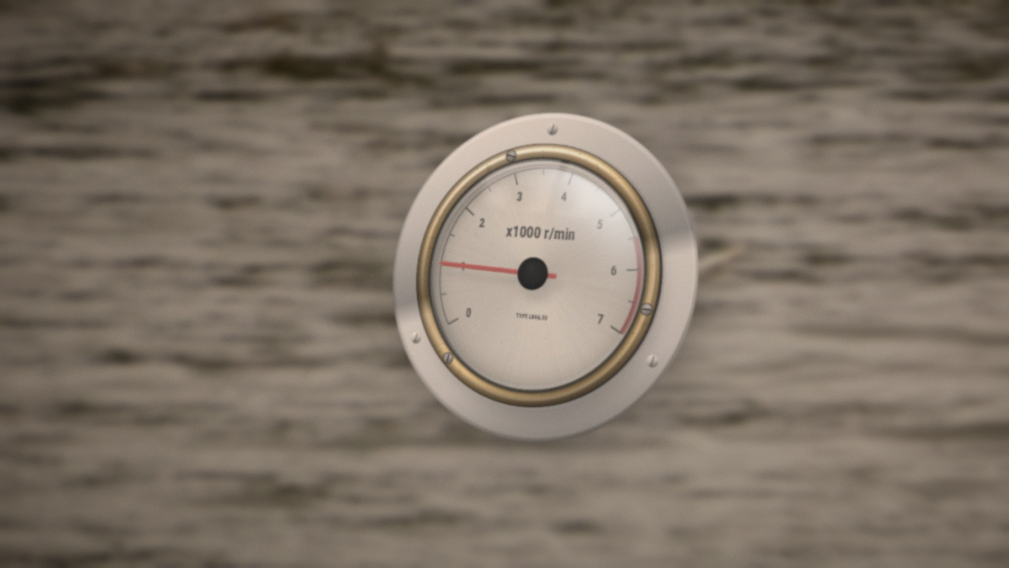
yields 1000 rpm
